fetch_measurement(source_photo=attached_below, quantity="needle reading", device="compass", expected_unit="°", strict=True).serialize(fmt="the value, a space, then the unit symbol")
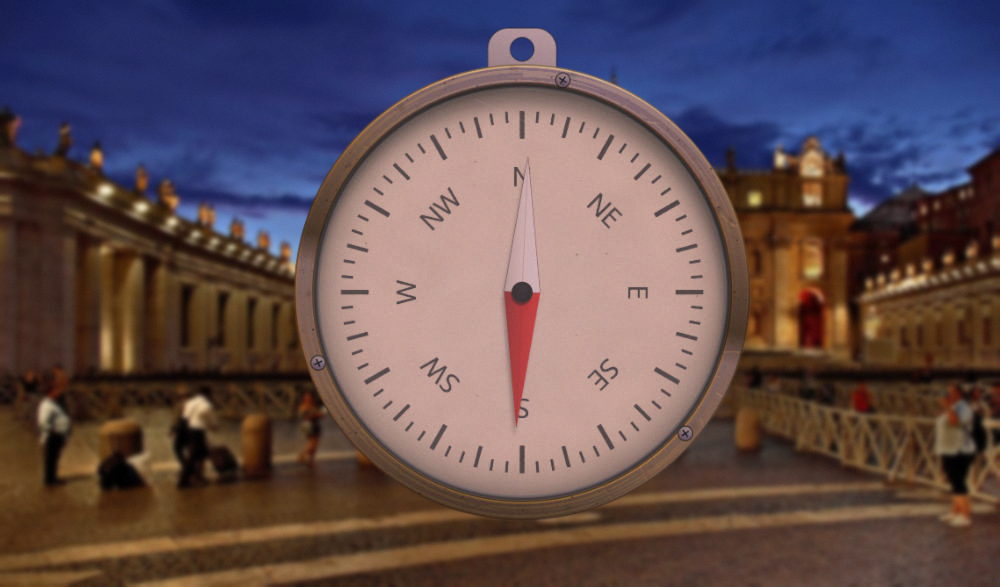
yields 182.5 °
